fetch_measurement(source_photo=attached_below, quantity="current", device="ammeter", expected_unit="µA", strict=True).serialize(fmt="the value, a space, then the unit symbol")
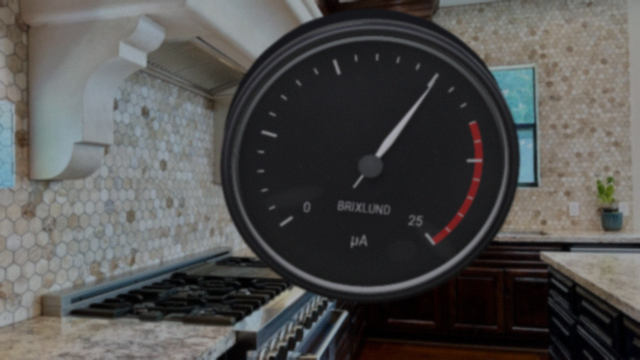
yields 15 µA
